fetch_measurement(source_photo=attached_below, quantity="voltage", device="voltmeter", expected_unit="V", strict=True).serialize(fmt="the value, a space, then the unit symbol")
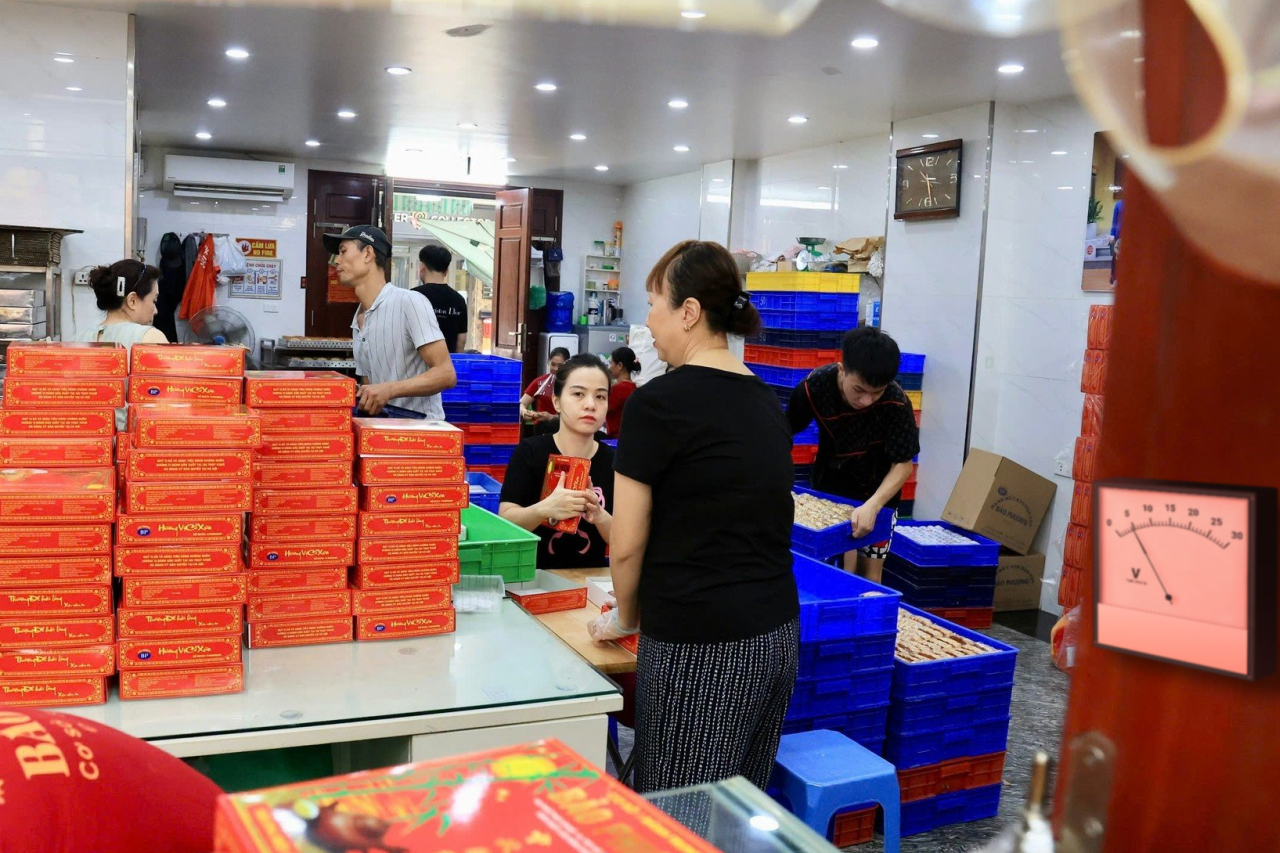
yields 5 V
